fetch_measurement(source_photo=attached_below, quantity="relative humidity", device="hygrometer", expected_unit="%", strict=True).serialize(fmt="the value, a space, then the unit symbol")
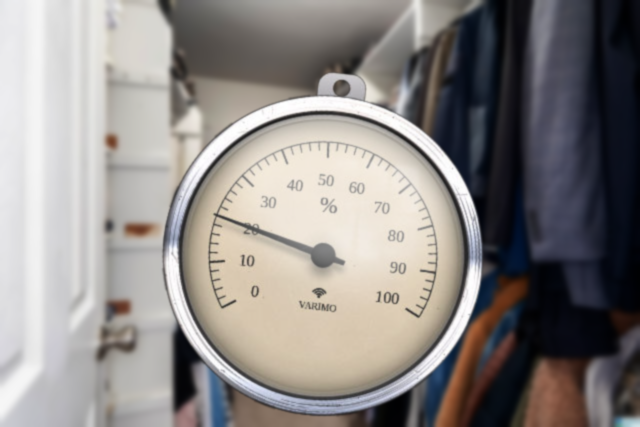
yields 20 %
